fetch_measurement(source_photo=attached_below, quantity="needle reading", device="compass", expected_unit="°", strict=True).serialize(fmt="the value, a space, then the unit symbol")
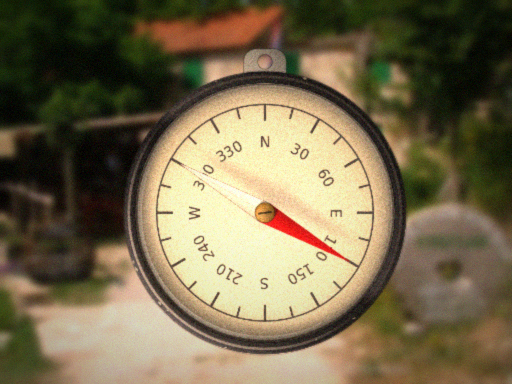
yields 120 °
